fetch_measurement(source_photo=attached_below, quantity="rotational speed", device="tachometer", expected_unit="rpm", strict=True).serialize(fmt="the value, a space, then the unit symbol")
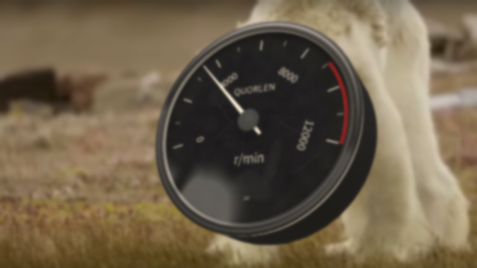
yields 3500 rpm
